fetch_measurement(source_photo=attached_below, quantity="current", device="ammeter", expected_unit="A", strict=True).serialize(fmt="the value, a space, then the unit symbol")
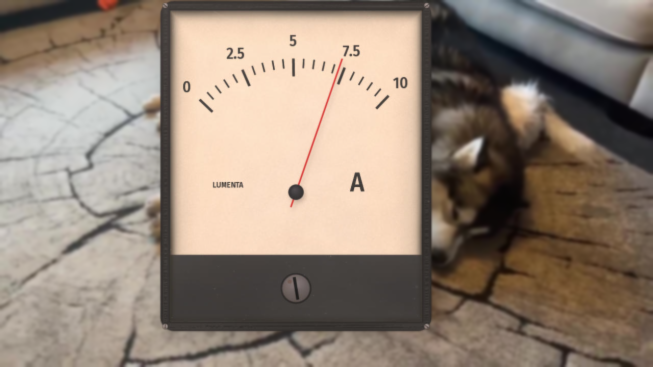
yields 7.25 A
